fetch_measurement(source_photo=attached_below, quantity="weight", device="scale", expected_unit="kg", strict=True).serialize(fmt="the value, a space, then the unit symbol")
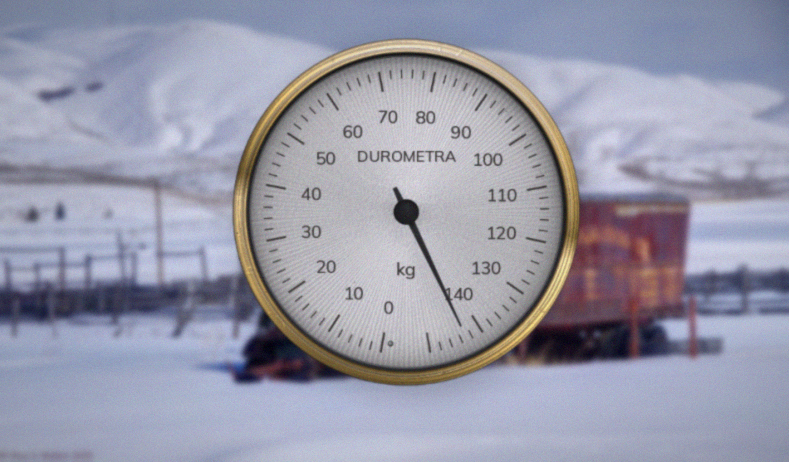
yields 143 kg
